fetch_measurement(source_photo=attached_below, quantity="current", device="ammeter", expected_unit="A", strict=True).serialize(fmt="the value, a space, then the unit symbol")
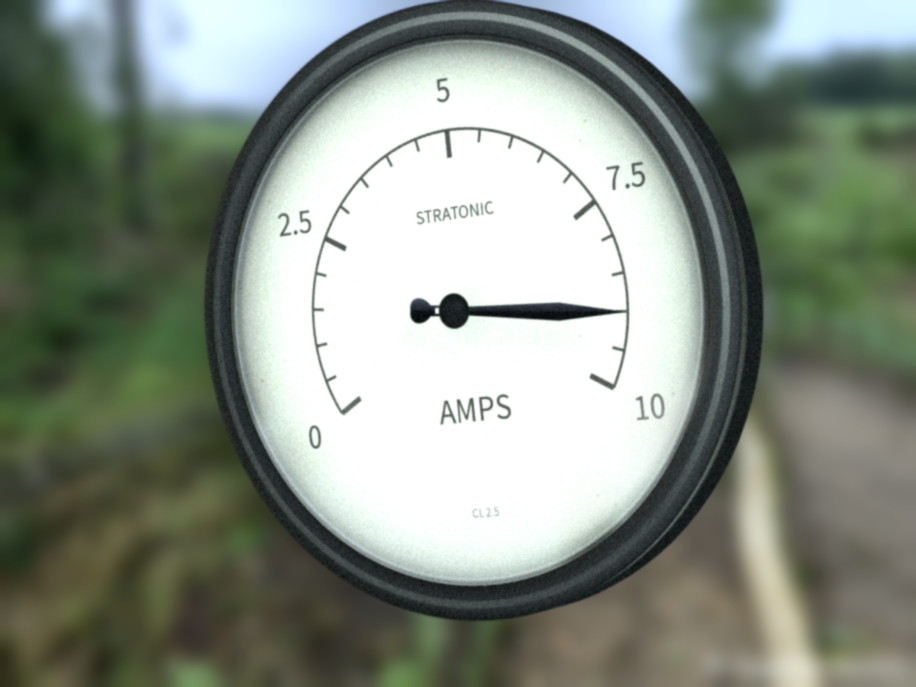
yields 9 A
